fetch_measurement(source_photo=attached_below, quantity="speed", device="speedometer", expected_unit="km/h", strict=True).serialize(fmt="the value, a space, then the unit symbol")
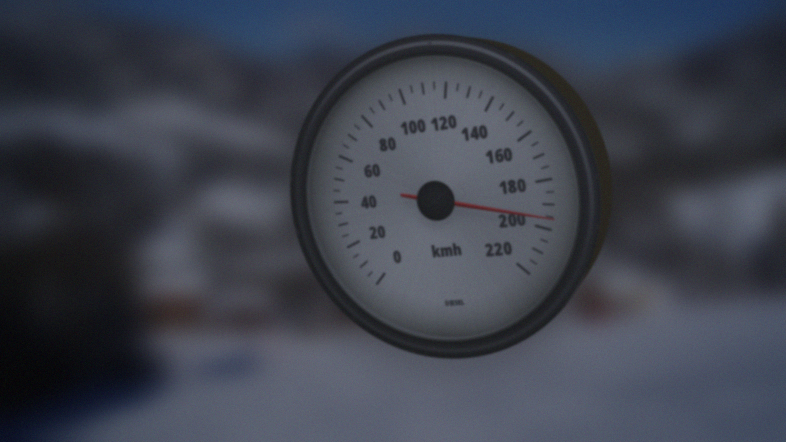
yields 195 km/h
